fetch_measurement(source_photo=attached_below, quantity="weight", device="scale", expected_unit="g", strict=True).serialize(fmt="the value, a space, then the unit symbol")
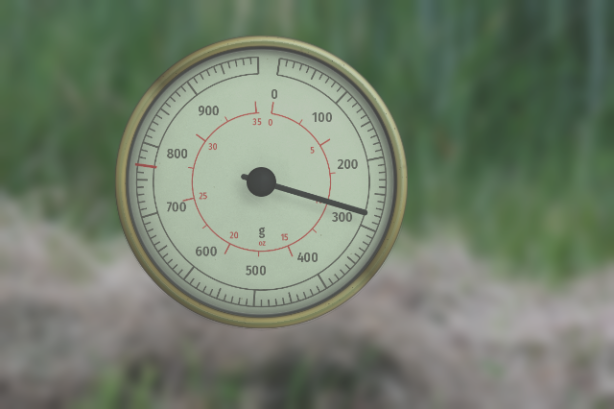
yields 280 g
